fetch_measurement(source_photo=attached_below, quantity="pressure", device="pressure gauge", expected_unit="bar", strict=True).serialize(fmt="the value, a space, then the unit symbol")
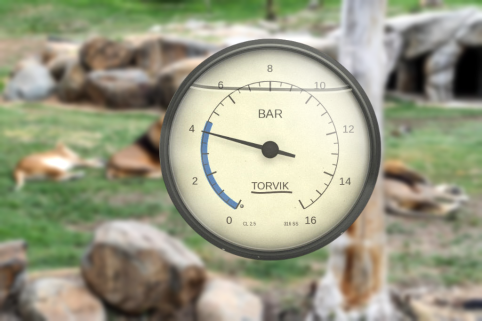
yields 4 bar
